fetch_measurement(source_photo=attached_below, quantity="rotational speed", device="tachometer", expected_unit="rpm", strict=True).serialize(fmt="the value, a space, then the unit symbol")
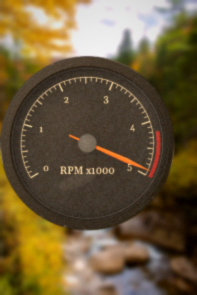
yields 4900 rpm
